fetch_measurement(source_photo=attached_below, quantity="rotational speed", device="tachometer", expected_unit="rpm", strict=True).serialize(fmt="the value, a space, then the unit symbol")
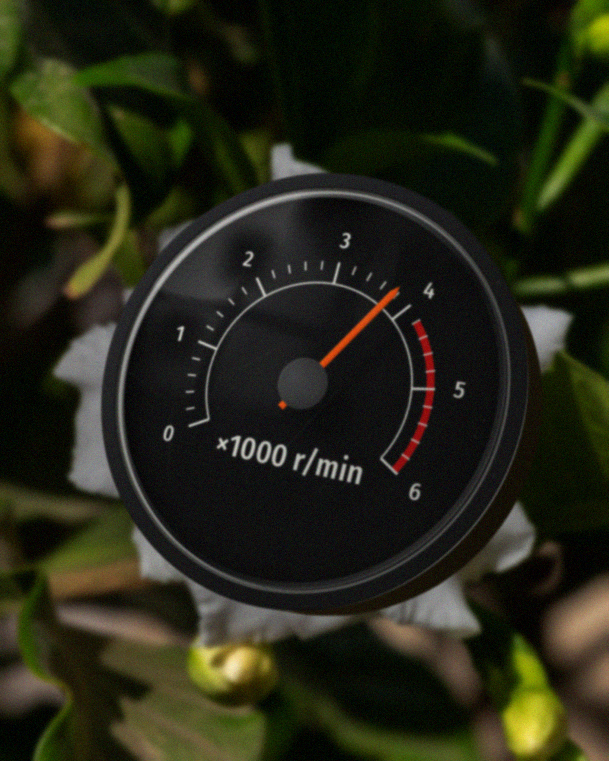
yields 3800 rpm
